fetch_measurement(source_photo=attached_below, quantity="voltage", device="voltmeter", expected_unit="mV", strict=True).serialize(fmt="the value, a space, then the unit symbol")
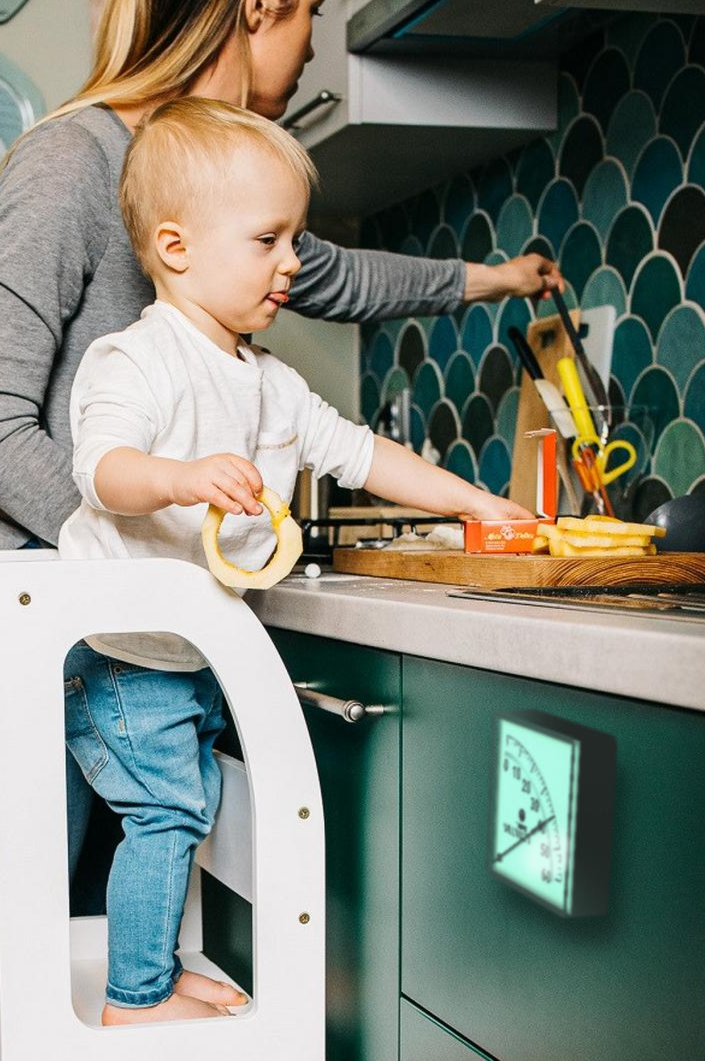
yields 40 mV
